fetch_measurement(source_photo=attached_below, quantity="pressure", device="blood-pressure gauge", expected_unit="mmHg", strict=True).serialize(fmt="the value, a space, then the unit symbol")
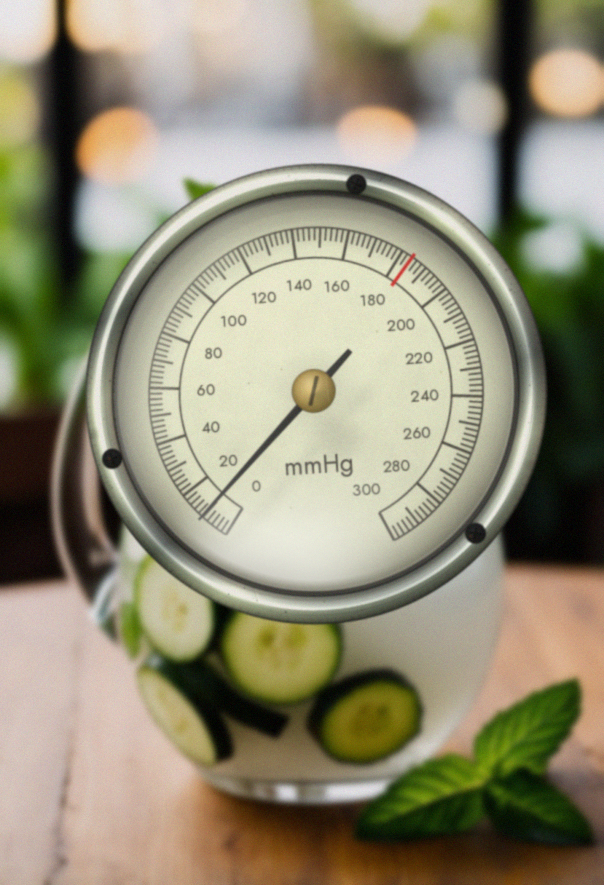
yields 10 mmHg
